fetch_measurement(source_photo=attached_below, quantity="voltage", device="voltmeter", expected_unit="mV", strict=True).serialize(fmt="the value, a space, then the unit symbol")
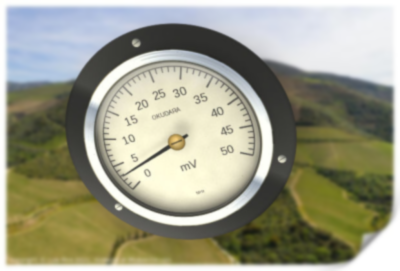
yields 3 mV
